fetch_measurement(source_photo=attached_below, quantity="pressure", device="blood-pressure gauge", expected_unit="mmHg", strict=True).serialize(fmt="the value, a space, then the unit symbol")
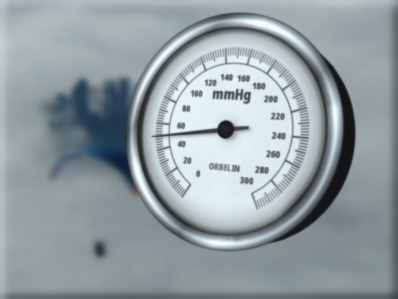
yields 50 mmHg
